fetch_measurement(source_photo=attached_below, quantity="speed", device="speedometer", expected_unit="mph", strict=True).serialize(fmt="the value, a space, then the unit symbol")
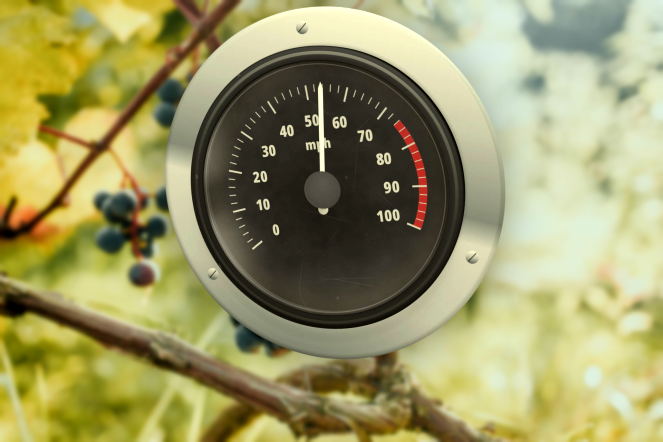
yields 54 mph
